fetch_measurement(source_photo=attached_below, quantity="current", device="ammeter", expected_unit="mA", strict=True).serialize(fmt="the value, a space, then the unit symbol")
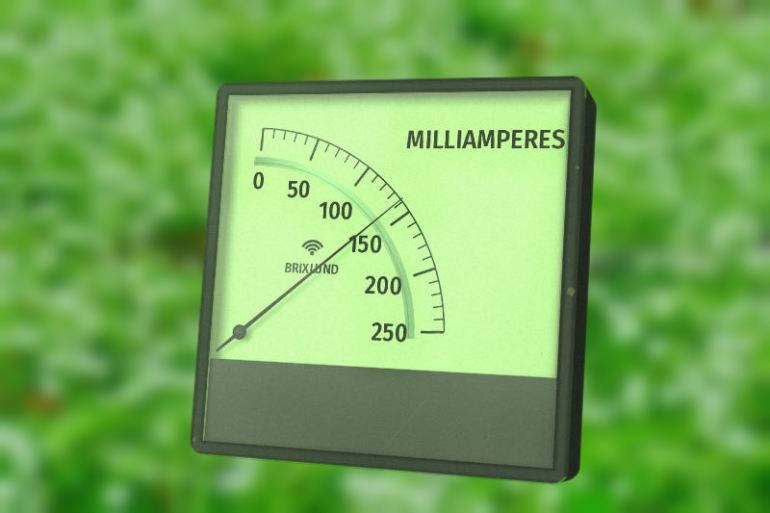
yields 140 mA
